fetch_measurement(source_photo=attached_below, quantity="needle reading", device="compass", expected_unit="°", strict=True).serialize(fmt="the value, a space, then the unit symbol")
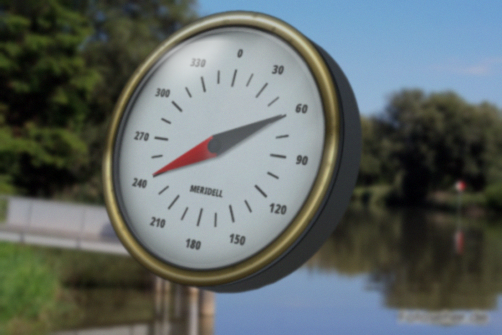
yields 240 °
